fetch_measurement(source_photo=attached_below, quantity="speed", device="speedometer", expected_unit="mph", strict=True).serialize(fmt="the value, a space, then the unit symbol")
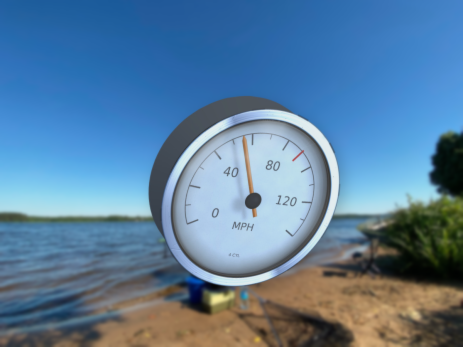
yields 55 mph
